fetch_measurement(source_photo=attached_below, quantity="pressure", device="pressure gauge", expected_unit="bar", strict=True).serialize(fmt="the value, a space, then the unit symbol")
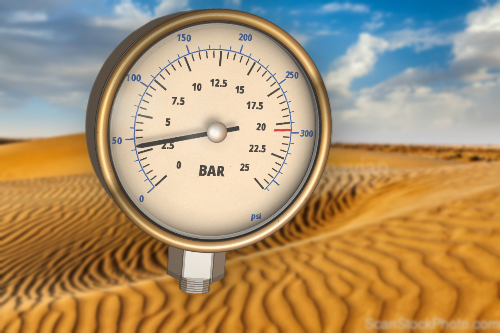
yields 3 bar
